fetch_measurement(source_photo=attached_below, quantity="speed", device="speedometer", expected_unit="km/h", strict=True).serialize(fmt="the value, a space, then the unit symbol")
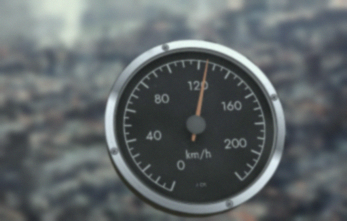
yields 125 km/h
